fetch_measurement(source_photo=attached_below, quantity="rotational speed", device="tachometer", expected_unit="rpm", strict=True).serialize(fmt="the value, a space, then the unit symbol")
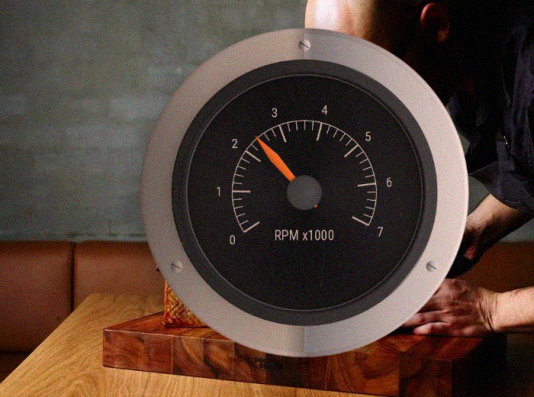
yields 2400 rpm
